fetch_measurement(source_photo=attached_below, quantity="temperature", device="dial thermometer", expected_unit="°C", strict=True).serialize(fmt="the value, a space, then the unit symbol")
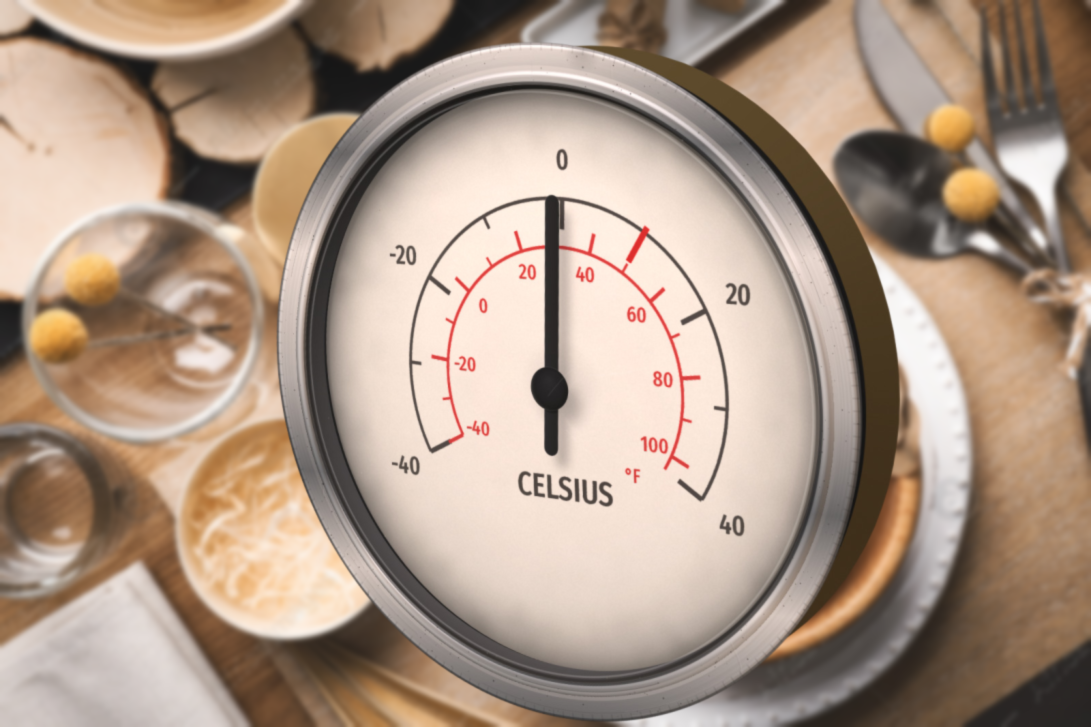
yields 0 °C
